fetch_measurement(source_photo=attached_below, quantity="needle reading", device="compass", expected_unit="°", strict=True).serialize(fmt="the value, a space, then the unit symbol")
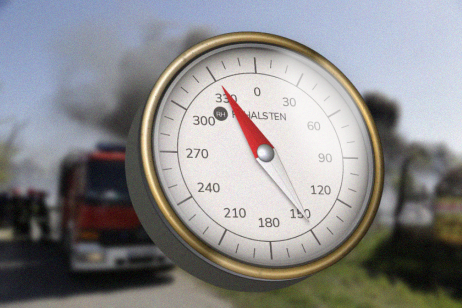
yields 330 °
